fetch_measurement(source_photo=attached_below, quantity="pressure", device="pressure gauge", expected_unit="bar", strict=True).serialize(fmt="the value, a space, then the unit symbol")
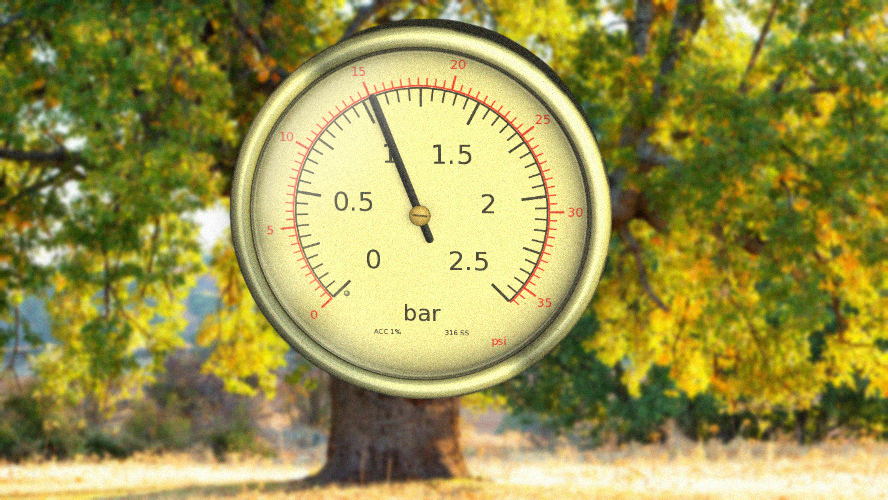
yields 1.05 bar
